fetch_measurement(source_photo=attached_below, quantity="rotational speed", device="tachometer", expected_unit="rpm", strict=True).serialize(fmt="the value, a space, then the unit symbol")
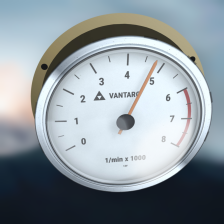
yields 4750 rpm
